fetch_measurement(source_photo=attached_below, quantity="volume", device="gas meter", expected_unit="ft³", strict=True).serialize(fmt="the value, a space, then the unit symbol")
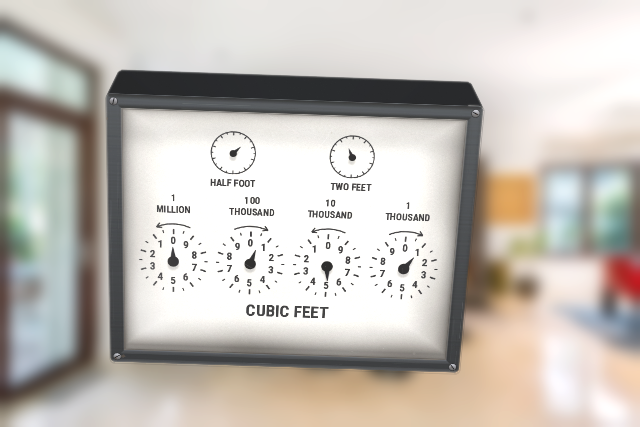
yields 5100 ft³
